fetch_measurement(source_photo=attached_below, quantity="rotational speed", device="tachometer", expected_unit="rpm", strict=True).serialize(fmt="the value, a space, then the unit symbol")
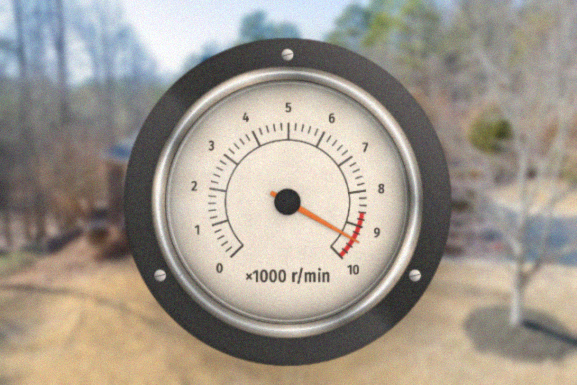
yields 9400 rpm
